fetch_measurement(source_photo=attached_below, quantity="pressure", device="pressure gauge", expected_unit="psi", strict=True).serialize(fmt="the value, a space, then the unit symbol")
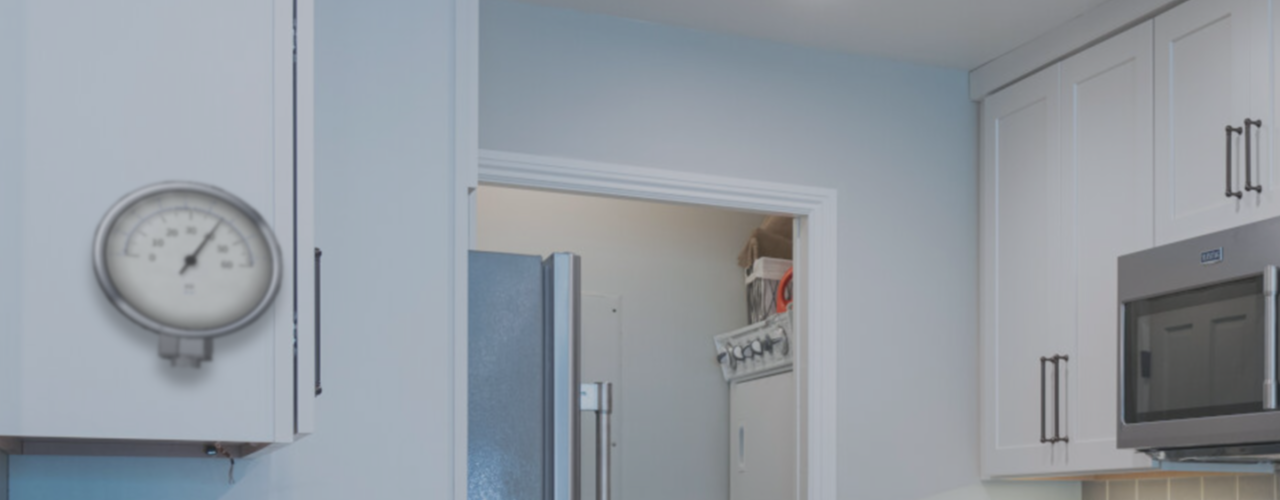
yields 40 psi
